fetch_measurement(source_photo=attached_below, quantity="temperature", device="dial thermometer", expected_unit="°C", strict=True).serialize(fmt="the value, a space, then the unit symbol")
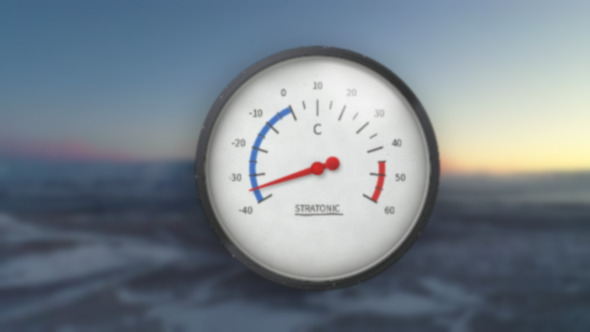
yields -35 °C
